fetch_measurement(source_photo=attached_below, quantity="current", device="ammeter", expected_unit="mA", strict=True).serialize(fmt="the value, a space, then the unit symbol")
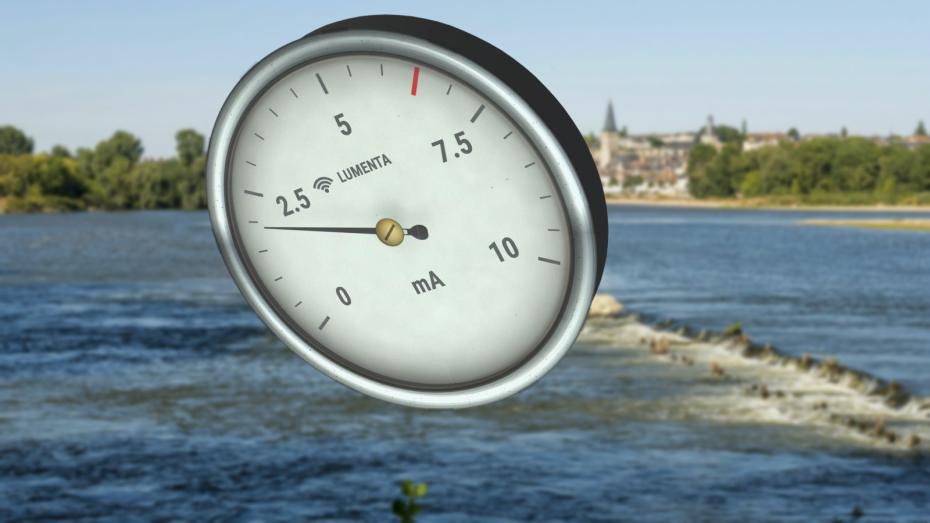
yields 2 mA
